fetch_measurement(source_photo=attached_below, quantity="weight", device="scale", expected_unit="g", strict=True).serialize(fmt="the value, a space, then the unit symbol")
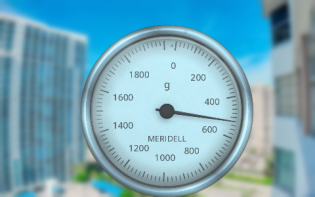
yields 520 g
